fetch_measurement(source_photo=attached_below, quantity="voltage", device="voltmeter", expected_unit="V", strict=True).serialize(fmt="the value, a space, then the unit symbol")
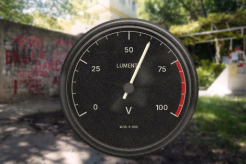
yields 60 V
